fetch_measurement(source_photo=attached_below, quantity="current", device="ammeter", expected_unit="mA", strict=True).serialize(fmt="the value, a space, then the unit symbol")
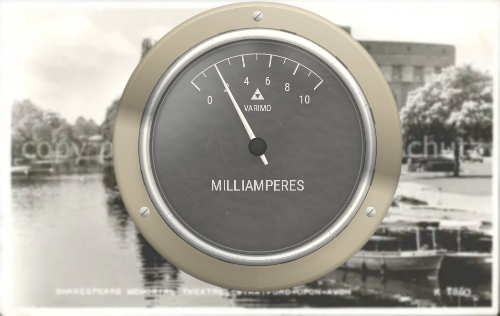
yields 2 mA
